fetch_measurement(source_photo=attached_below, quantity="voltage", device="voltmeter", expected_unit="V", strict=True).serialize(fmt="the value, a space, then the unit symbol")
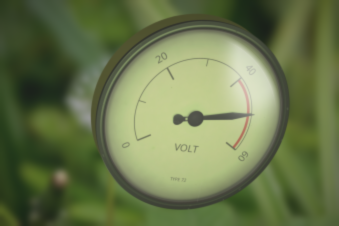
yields 50 V
